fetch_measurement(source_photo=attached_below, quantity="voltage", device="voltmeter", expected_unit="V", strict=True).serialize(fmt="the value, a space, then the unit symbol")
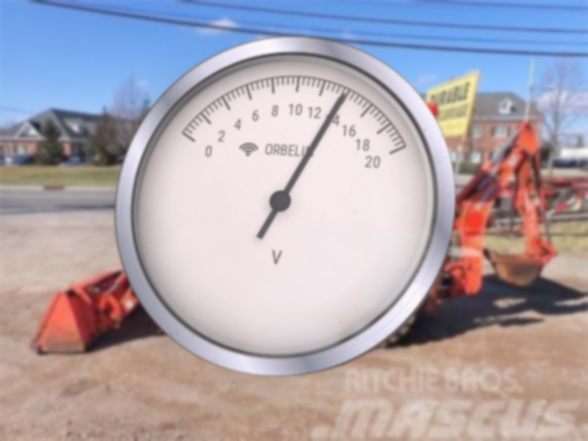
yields 14 V
